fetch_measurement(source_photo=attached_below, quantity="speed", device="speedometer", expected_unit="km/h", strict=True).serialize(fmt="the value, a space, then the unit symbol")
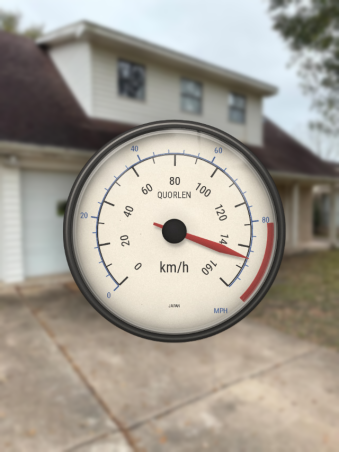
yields 145 km/h
